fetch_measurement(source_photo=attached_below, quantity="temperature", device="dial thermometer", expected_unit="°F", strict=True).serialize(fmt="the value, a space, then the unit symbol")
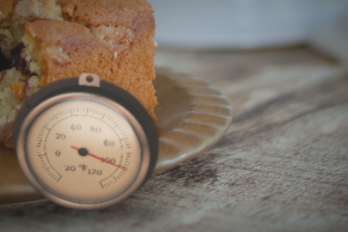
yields 100 °F
